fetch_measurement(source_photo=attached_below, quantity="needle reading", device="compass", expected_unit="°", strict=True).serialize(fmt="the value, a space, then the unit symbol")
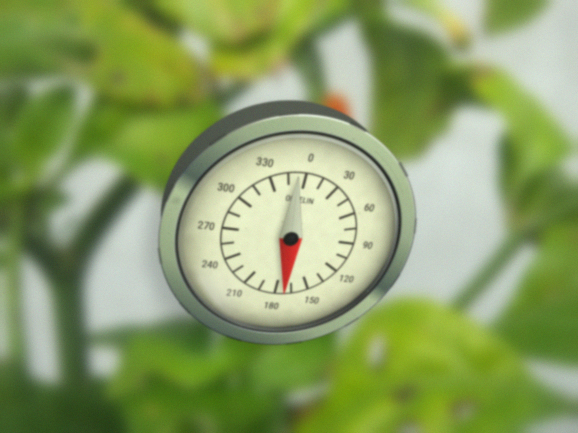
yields 172.5 °
